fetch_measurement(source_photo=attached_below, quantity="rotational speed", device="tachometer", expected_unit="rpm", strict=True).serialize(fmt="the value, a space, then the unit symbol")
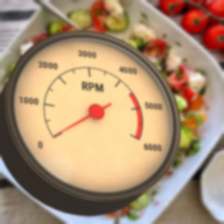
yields 0 rpm
